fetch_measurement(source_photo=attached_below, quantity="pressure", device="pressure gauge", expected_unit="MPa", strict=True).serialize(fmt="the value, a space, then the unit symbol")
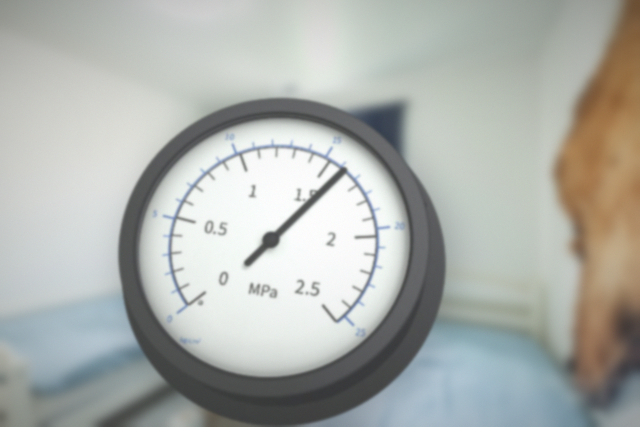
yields 1.6 MPa
